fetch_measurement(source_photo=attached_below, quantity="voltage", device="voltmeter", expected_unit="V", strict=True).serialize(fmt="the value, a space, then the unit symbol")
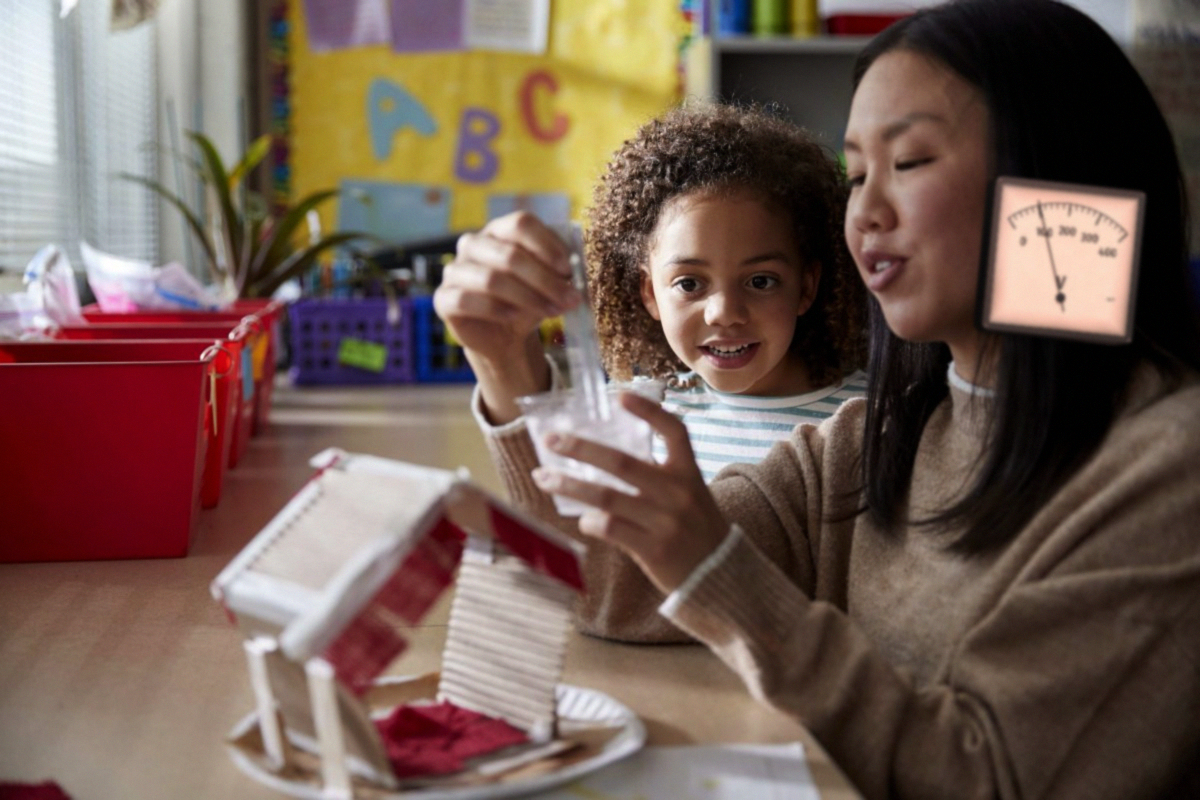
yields 100 V
